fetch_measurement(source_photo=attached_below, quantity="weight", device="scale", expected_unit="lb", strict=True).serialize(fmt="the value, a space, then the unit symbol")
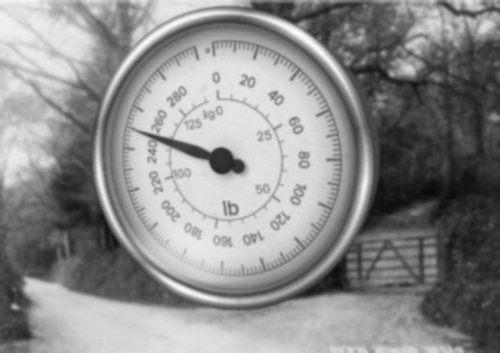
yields 250 lb
